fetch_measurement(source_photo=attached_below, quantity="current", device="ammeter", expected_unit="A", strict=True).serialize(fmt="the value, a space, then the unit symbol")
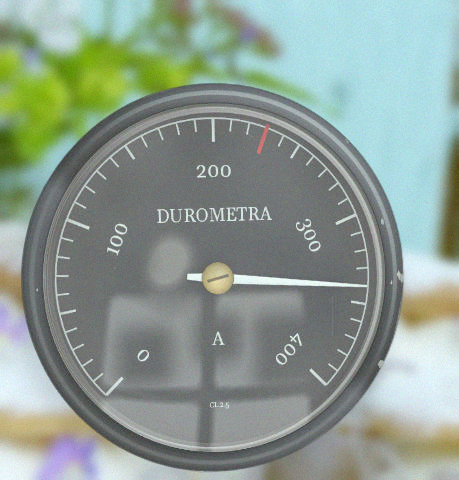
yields 340 A
